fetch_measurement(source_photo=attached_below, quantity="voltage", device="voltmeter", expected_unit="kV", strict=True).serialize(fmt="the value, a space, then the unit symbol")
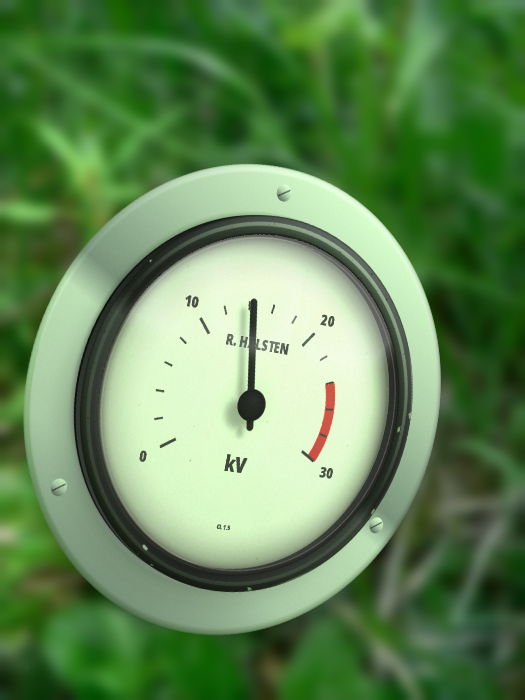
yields 14 kV
